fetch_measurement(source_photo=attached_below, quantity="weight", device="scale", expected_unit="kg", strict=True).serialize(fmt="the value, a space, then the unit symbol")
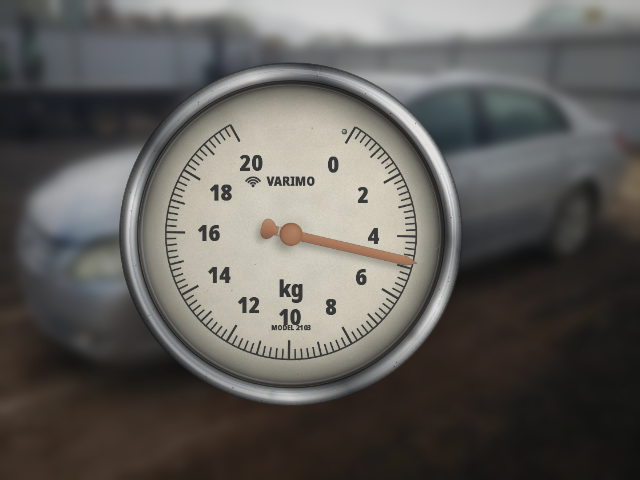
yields 4.8 kg
